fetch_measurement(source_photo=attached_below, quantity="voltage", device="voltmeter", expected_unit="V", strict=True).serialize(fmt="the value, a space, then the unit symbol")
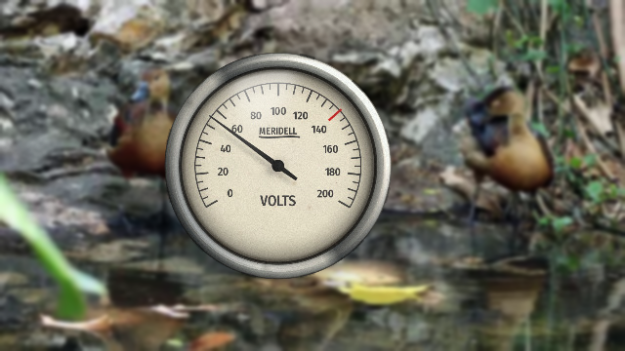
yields 55 V
